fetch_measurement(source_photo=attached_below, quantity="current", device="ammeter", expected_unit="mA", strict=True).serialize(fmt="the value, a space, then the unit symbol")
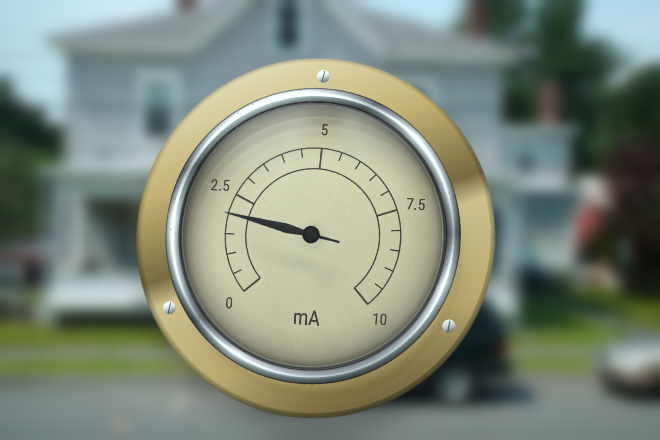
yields 2 mA
